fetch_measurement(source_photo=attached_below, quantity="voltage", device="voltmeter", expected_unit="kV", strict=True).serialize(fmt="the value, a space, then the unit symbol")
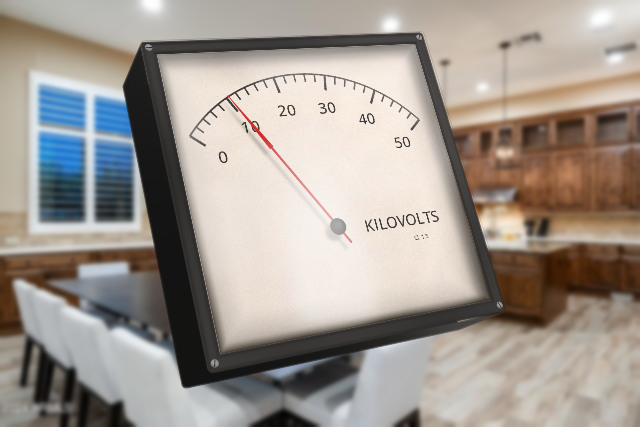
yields 10 kV
